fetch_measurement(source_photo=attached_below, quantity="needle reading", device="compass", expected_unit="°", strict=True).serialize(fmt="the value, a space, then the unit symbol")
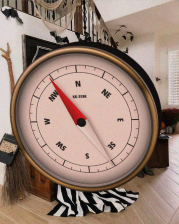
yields 330 °
